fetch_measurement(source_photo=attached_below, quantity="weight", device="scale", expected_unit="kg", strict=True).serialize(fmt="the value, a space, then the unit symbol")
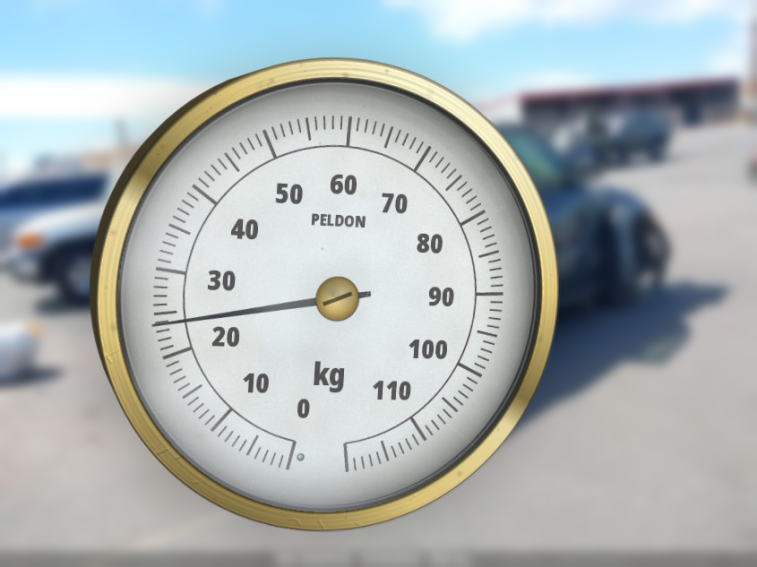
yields 24 kg
